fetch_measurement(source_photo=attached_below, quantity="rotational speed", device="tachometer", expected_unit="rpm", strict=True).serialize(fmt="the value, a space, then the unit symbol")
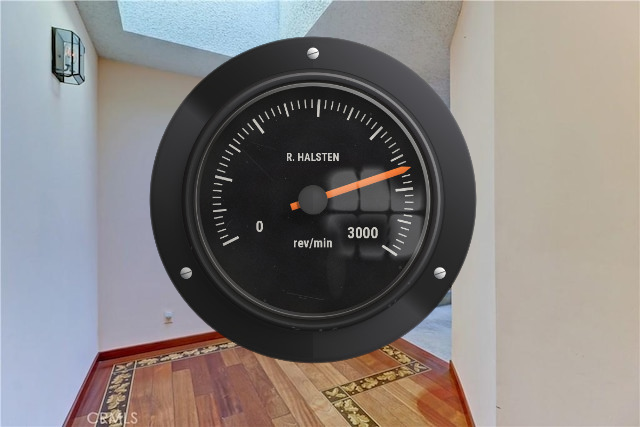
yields 2350 rpm
